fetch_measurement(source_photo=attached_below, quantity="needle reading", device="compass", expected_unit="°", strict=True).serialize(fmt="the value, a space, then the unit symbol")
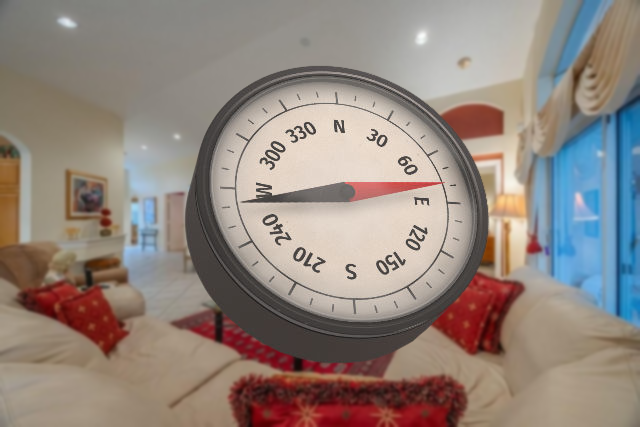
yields 80 °
